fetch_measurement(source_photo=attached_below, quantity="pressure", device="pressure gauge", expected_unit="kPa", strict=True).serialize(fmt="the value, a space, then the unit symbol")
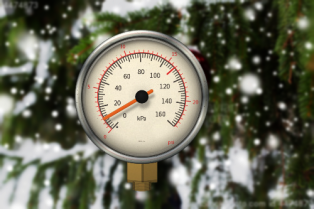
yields 10 kPa
